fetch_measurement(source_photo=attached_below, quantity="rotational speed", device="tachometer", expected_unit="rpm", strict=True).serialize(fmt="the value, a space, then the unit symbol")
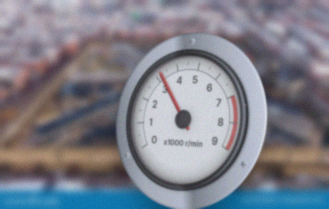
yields 3250 rpm
